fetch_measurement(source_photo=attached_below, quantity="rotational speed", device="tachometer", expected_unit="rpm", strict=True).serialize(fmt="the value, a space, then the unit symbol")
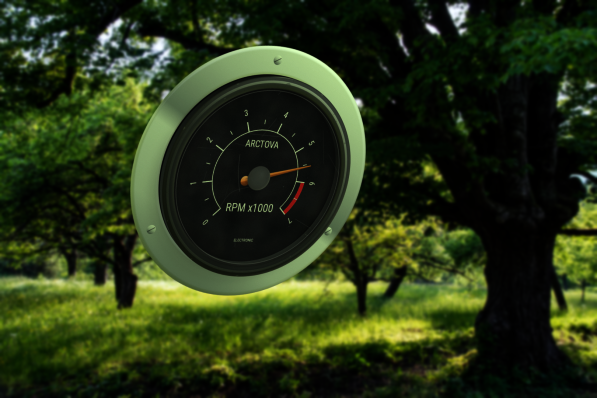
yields 5500 rpm
